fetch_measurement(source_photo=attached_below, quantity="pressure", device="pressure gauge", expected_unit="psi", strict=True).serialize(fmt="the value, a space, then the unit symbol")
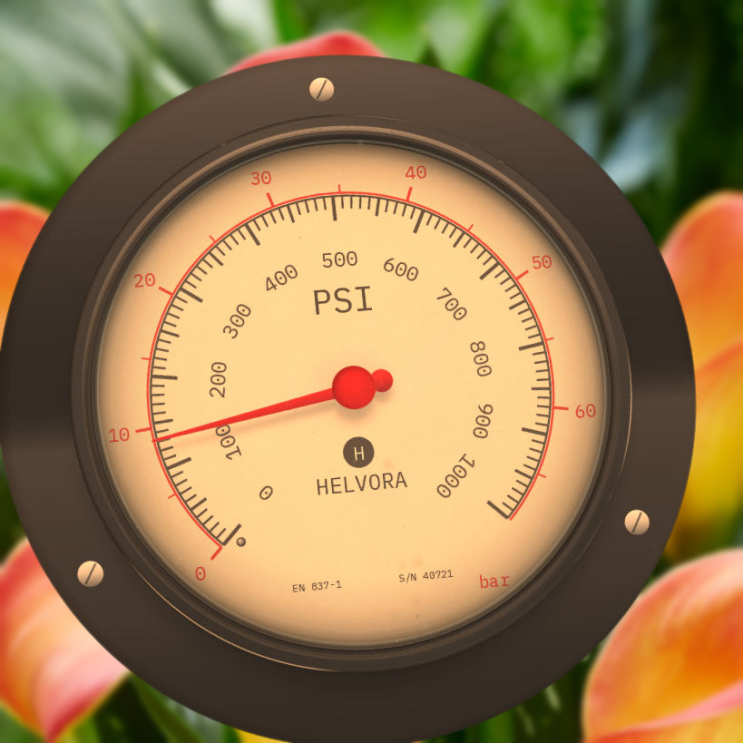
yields 130 psi
